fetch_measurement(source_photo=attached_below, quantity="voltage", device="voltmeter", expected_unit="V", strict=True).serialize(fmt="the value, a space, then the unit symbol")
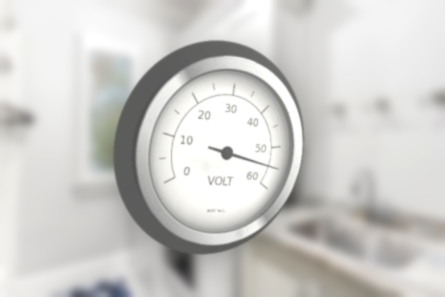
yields 55 V
